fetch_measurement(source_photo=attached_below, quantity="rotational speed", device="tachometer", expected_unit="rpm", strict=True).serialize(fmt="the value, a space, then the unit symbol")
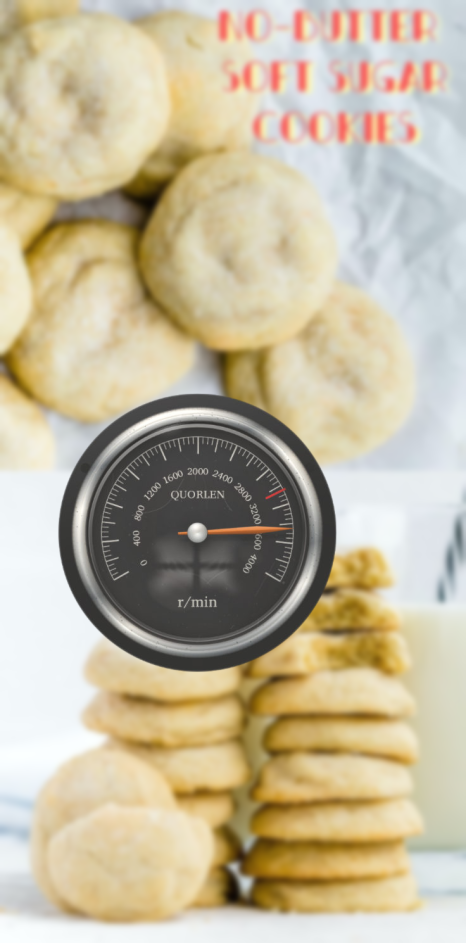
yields 3450 rpm
